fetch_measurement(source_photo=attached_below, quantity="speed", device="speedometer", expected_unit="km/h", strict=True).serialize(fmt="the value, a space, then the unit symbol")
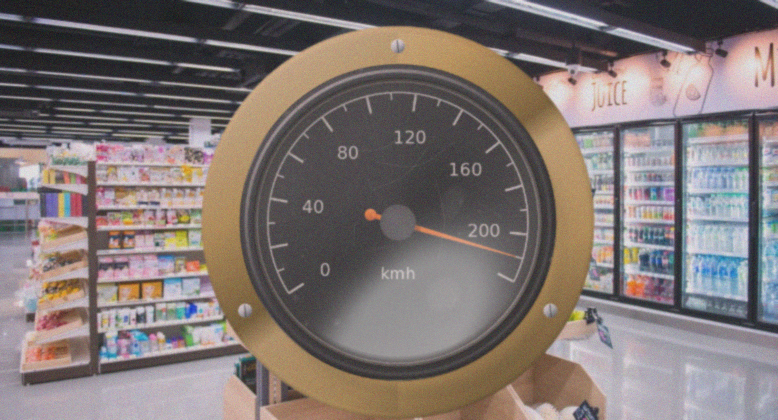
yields 210 km/h
